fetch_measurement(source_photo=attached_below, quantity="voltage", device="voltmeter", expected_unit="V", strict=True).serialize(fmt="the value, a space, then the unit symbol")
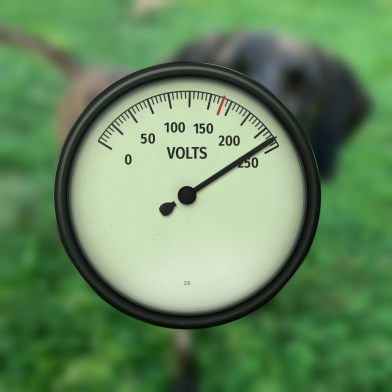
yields 240 V
